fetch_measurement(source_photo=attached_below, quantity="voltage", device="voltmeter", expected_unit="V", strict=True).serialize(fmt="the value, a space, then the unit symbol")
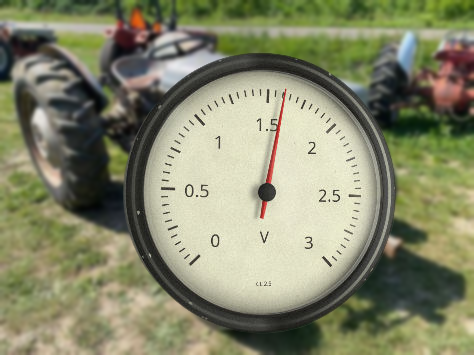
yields 1.6 V
